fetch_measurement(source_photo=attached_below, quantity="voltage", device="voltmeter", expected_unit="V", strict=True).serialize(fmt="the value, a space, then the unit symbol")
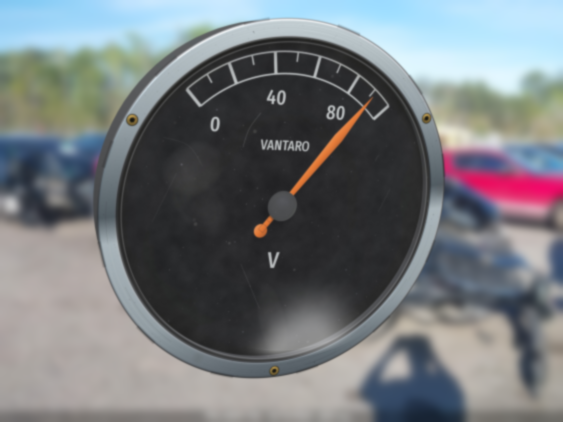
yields 90 V
